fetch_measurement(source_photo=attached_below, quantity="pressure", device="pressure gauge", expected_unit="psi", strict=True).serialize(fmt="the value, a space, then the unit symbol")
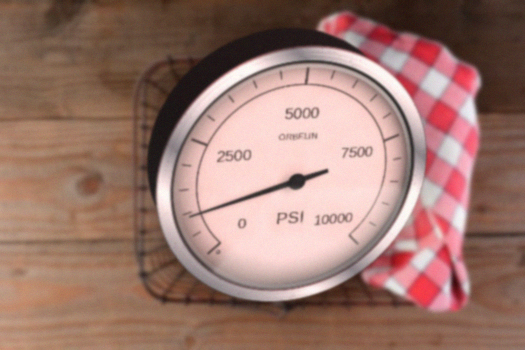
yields 1000 psi
